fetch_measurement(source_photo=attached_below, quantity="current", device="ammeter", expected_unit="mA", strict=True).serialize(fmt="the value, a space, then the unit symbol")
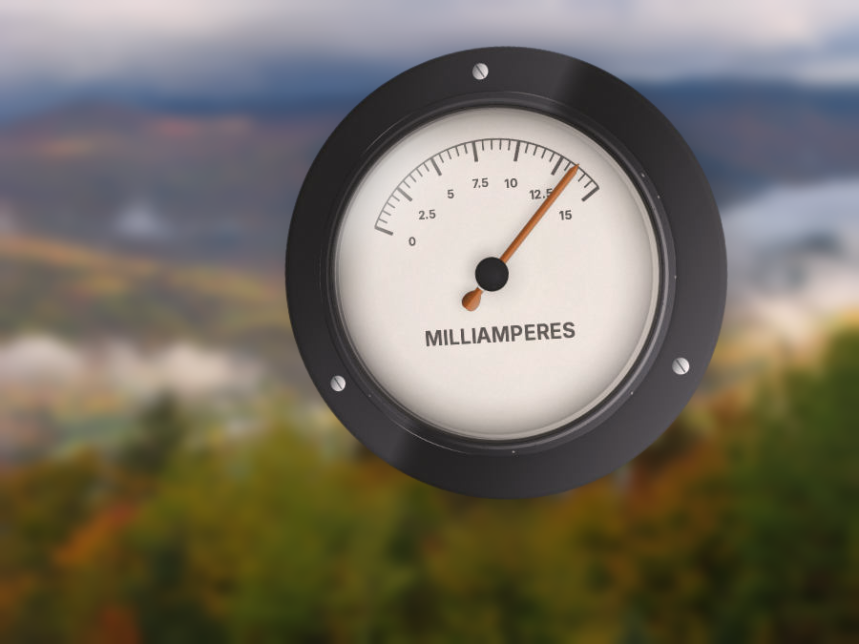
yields 13.5 mA
